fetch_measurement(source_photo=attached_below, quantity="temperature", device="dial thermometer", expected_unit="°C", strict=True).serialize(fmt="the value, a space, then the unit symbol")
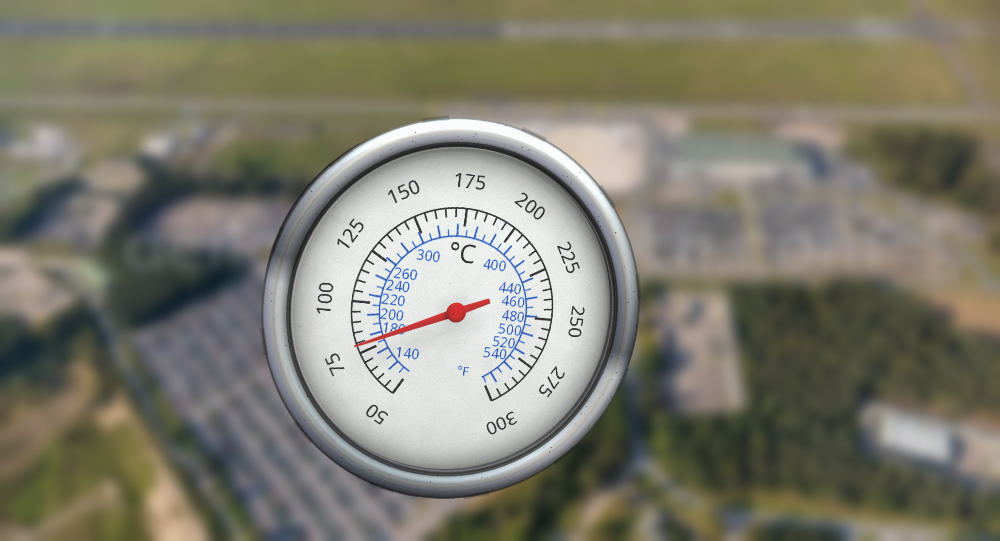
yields 80 °C
